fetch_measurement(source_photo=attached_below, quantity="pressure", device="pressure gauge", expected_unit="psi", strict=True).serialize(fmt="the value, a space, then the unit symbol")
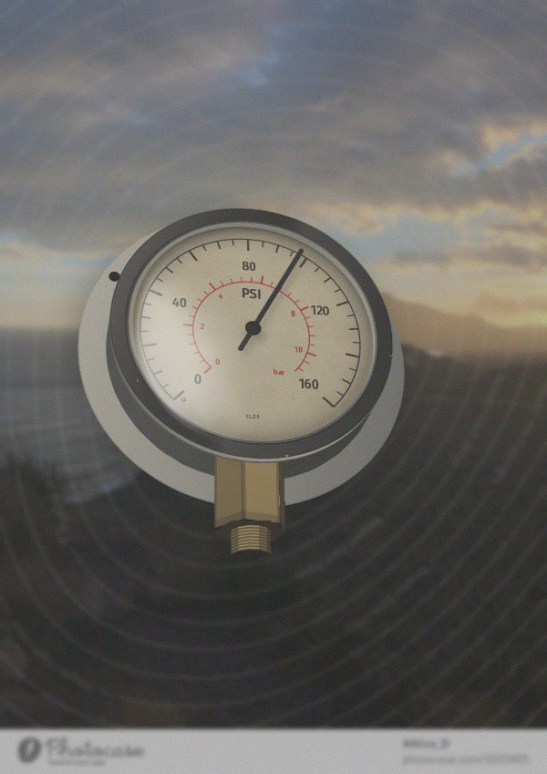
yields 97.5 psi
